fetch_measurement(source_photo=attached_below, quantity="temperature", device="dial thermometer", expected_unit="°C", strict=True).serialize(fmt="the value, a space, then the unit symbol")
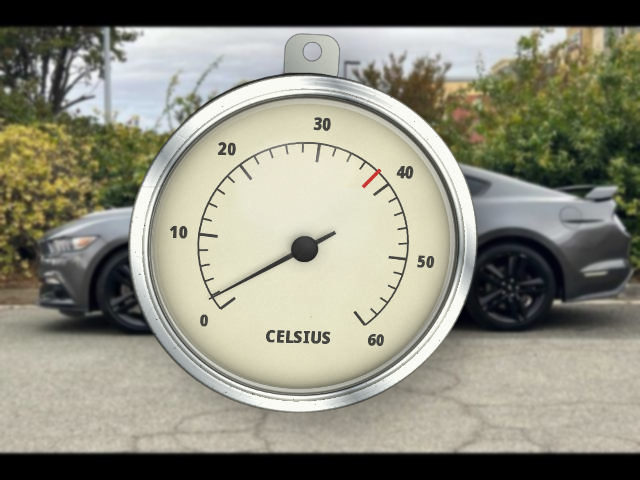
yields 2 °C
